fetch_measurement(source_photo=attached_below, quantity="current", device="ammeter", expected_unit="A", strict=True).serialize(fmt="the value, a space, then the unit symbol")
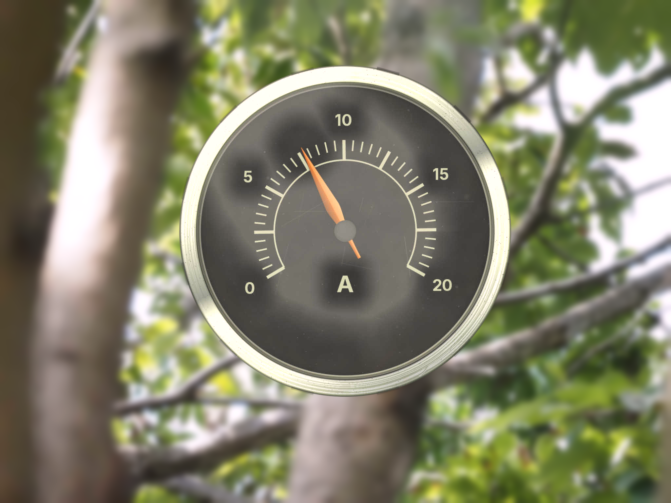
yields 7.75 A
